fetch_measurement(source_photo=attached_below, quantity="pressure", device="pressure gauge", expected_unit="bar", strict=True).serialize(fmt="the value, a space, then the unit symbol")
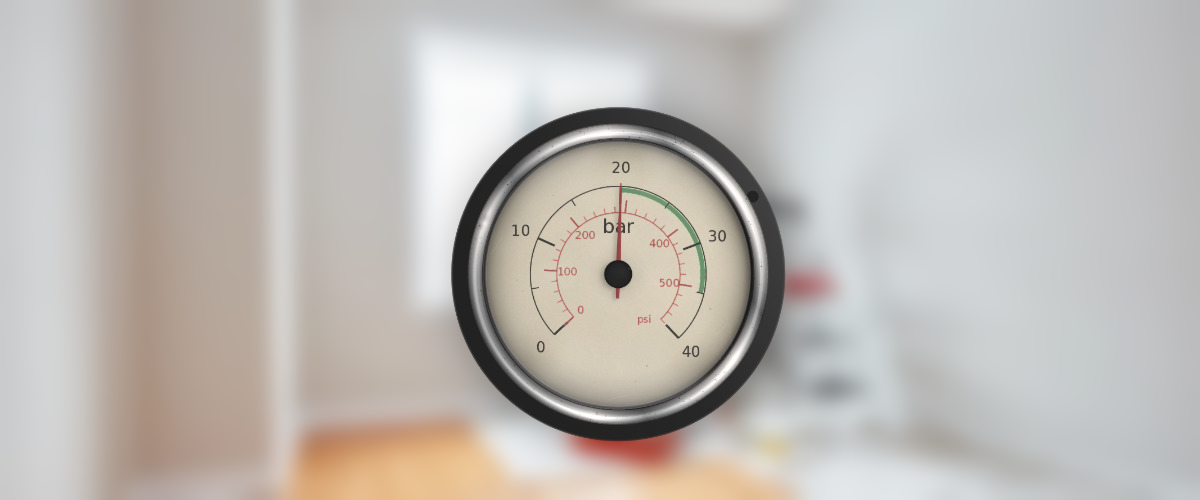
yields 20 bar
